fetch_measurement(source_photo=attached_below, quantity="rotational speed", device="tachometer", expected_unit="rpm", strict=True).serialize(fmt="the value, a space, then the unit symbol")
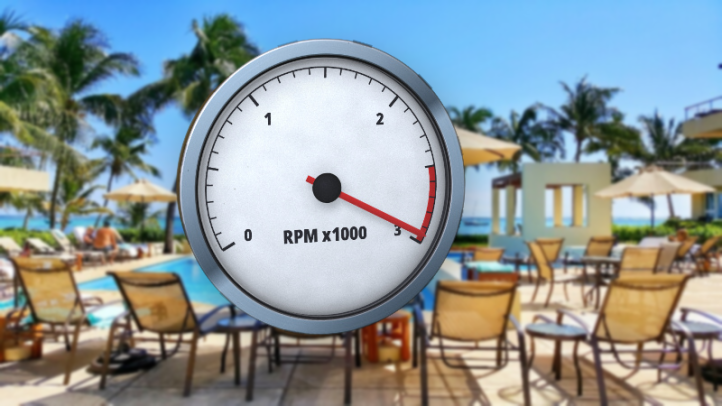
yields 2950 rpm
